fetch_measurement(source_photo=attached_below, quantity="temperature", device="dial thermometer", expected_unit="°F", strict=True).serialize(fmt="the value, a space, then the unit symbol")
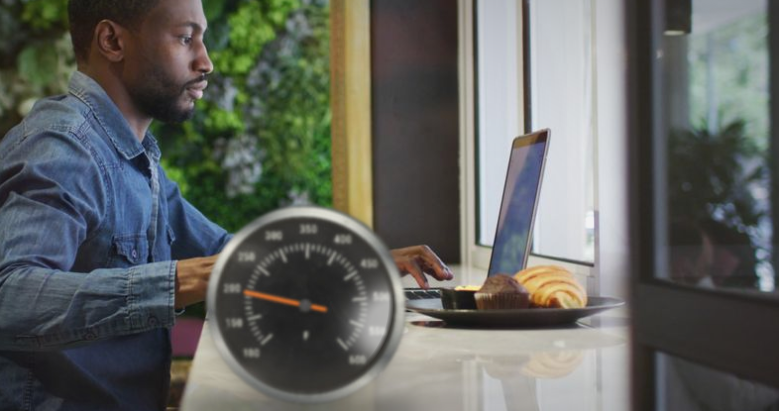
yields 200 °F
